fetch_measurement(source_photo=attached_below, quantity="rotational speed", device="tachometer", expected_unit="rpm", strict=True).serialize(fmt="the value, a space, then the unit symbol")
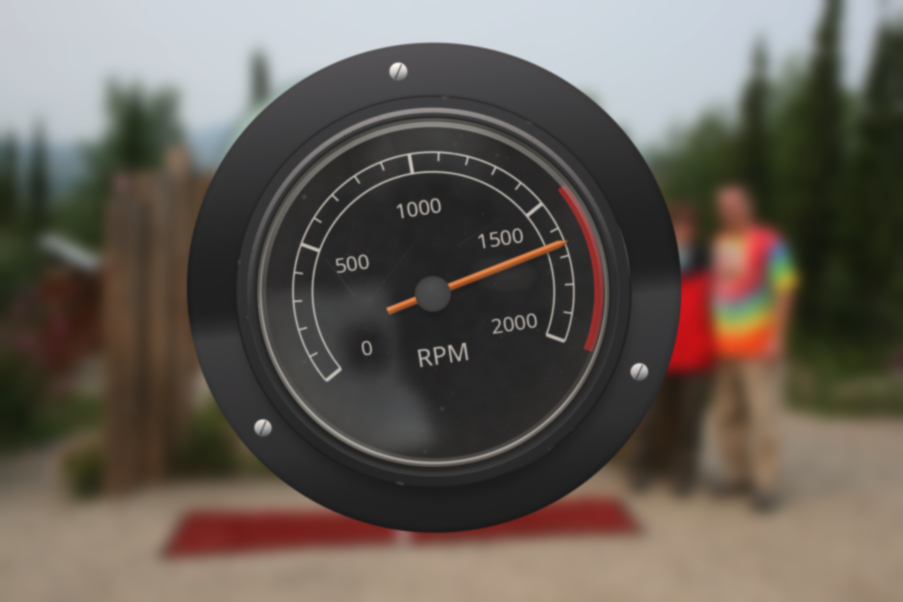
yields 1650 rpm
